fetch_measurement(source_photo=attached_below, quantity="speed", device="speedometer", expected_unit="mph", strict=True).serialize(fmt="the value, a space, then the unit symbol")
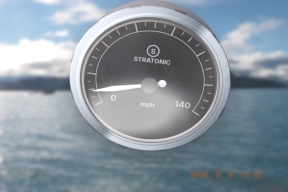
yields 10 mph
